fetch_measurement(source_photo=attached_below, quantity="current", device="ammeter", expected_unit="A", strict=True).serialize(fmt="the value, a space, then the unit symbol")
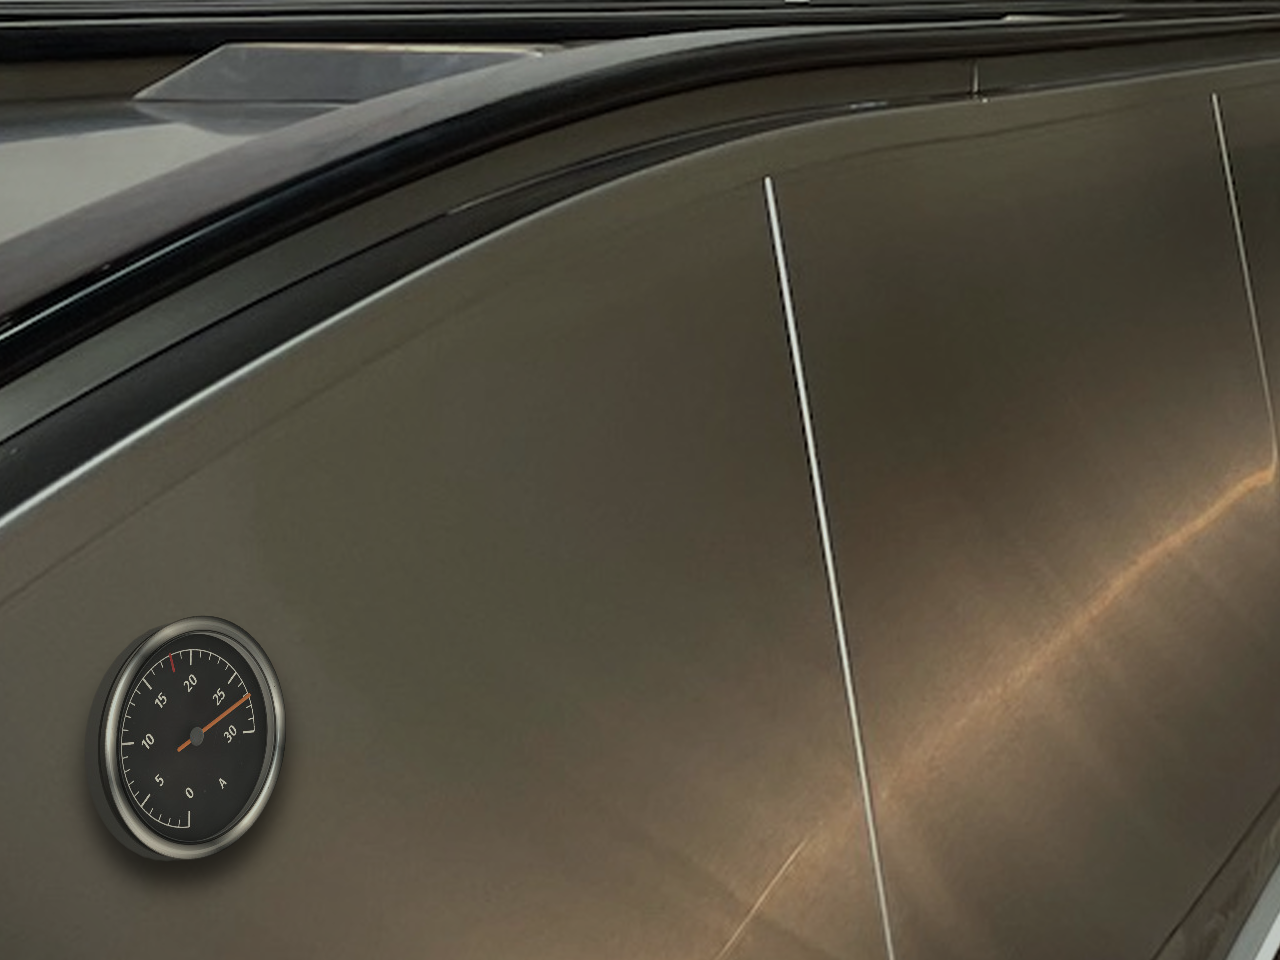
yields 27 A
